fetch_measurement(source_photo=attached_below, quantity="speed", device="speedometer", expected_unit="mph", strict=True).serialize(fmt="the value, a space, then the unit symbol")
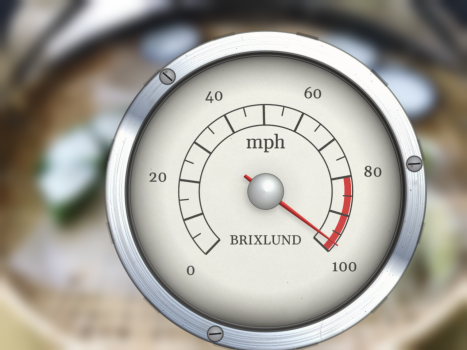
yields 97.5 mph
